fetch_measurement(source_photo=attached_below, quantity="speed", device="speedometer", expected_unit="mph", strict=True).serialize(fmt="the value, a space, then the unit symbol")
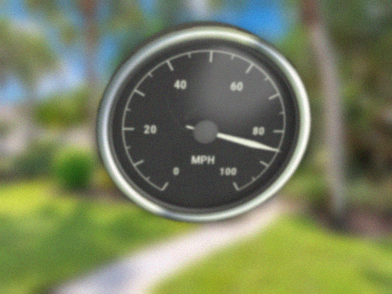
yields 85 mph
